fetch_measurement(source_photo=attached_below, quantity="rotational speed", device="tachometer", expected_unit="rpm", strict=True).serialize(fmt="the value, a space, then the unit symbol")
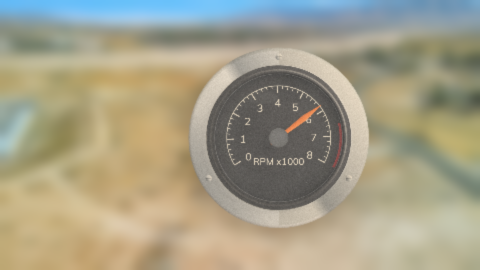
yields 5800 rpm
